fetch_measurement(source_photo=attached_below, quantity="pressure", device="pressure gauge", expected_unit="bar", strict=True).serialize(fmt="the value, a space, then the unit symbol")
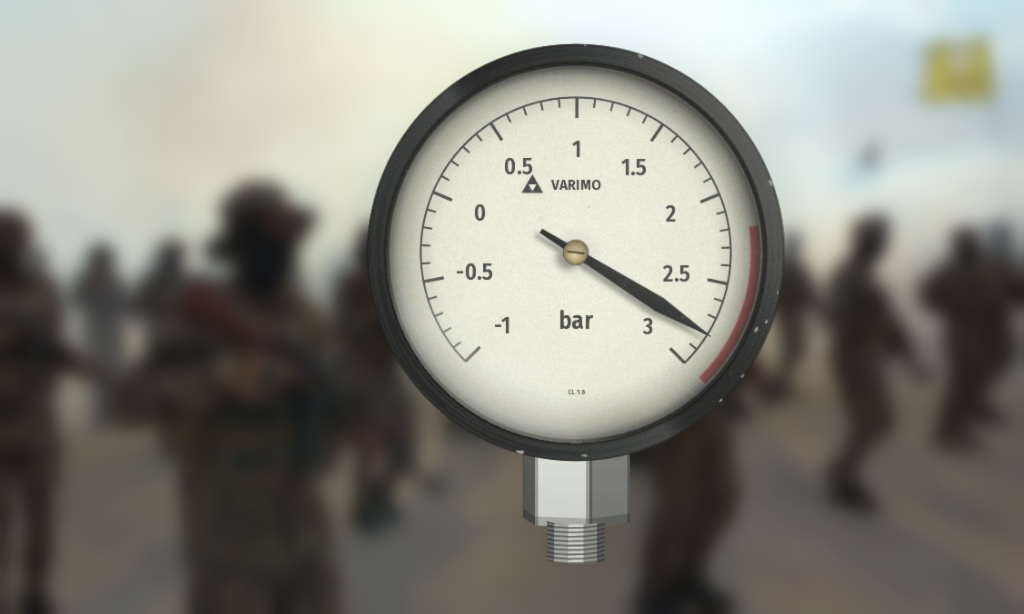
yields 2.8 bar
